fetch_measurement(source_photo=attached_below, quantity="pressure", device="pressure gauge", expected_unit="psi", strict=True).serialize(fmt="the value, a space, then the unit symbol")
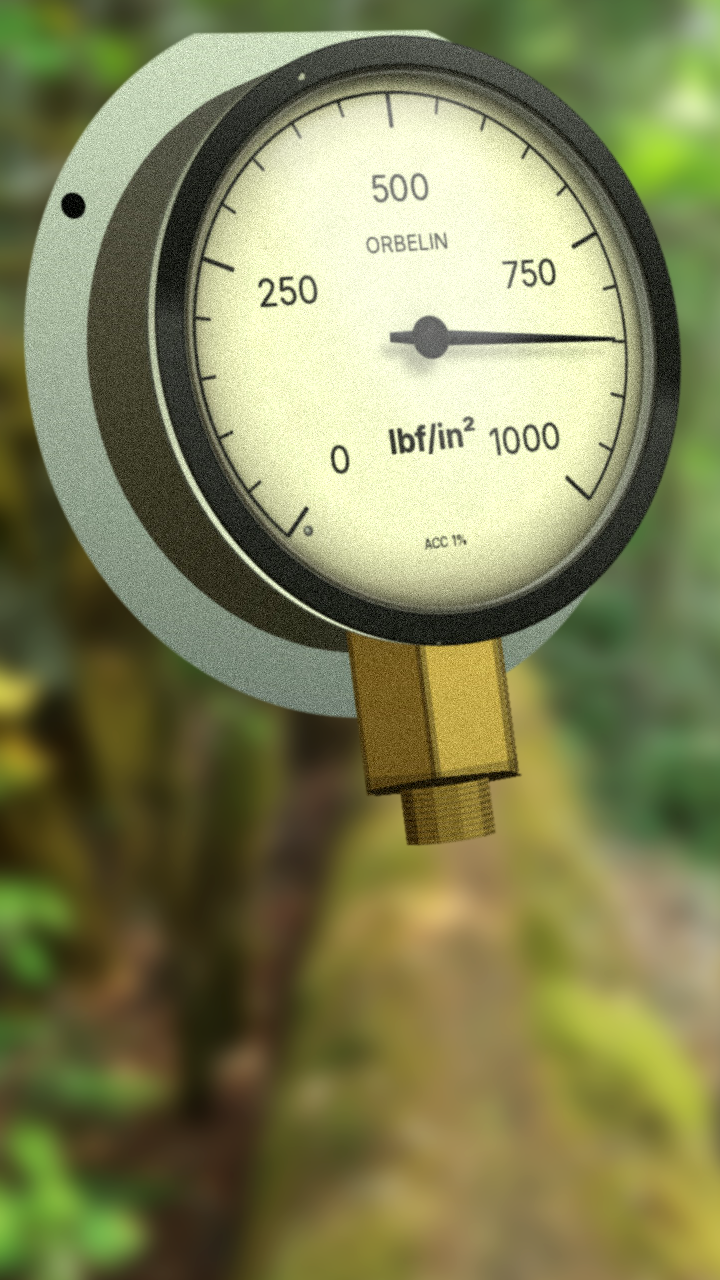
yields 850 psi
